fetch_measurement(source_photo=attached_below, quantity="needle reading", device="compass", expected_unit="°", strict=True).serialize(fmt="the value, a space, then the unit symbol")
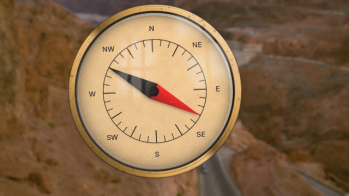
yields 120 °
